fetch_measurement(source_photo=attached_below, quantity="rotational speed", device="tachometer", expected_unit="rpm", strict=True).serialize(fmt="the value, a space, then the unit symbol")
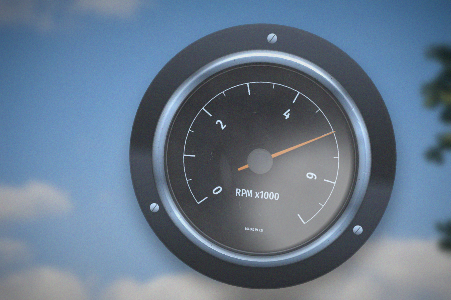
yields 5000 rpm
